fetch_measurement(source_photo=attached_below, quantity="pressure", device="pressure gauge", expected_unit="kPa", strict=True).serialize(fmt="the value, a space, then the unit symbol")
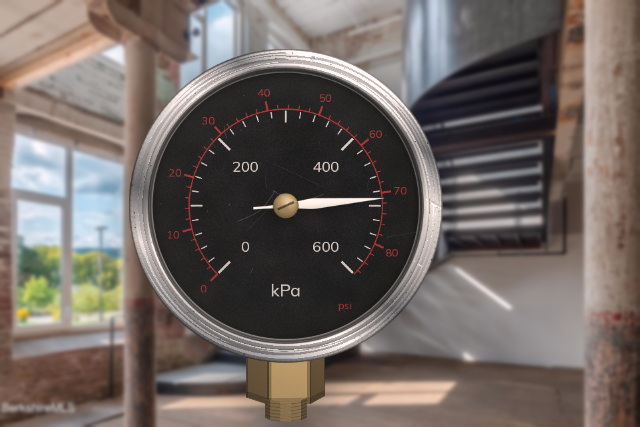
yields 490 kPa
